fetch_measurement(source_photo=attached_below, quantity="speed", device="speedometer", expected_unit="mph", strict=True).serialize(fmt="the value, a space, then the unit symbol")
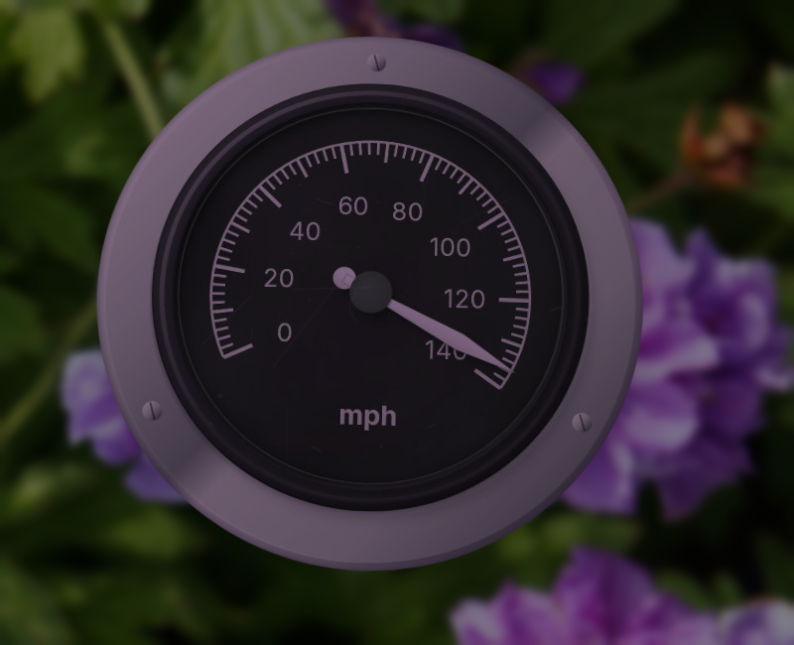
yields 136 mph
